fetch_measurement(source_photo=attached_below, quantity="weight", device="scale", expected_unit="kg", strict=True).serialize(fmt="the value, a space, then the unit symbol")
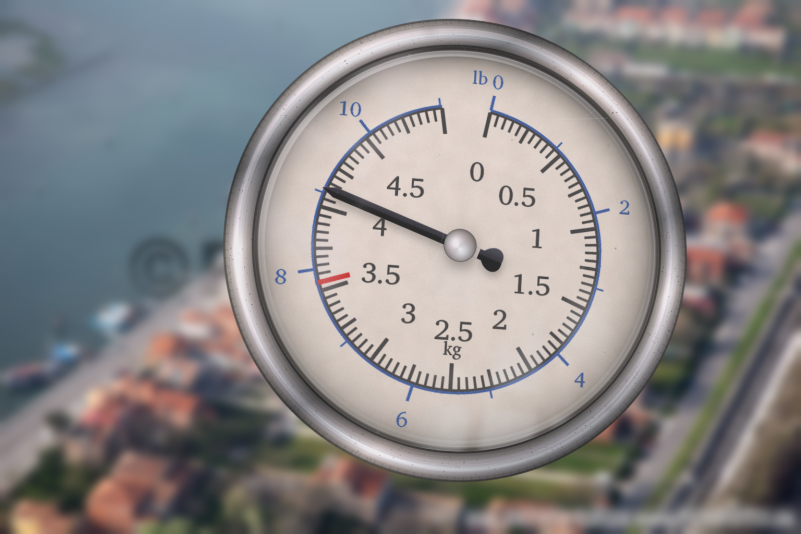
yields 4.1 kg
